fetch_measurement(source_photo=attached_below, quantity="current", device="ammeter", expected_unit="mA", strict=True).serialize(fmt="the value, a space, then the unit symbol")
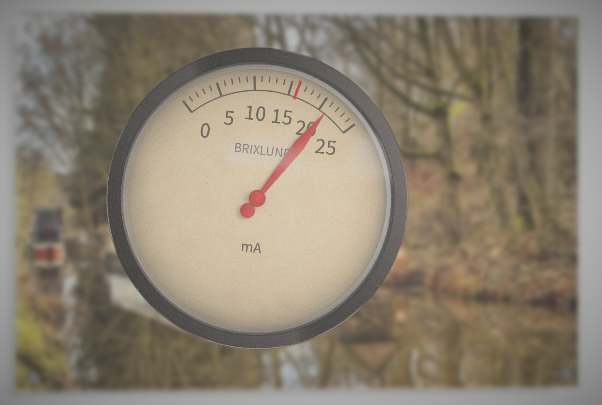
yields 21 mA
